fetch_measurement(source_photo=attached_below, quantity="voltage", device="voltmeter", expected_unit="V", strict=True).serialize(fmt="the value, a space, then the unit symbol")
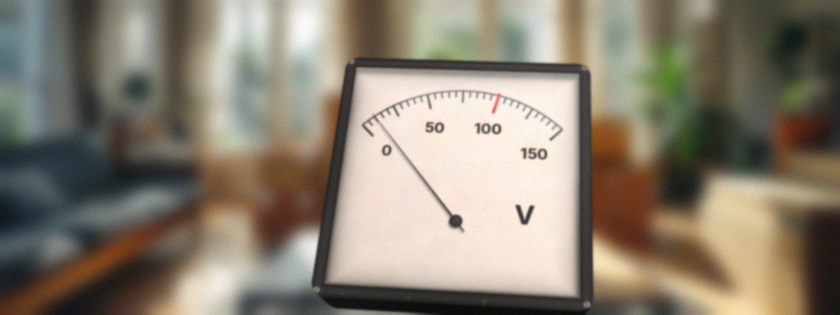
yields 10 V
